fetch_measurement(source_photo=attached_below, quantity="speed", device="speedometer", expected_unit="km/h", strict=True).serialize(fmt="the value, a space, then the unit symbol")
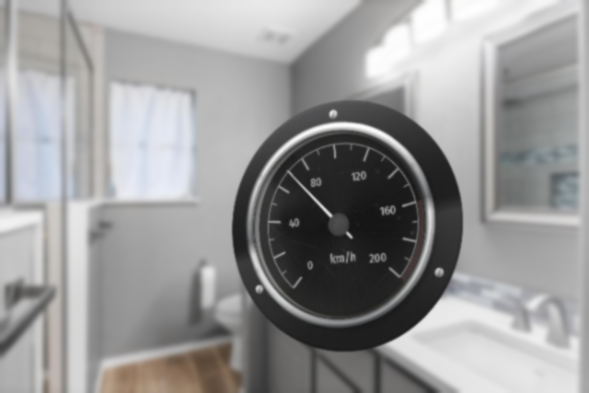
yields 70 km/h
